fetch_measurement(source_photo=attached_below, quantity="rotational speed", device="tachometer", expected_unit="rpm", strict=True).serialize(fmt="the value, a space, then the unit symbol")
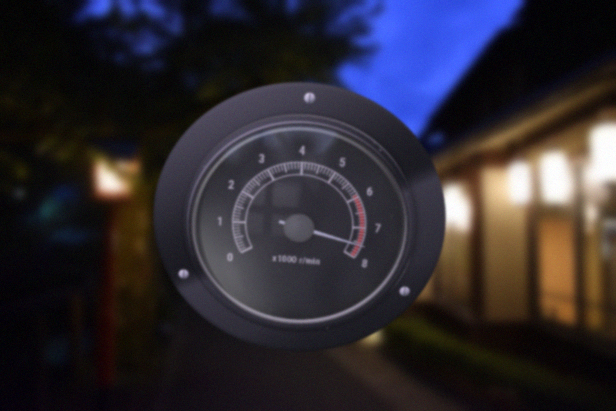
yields 7500 rpm
